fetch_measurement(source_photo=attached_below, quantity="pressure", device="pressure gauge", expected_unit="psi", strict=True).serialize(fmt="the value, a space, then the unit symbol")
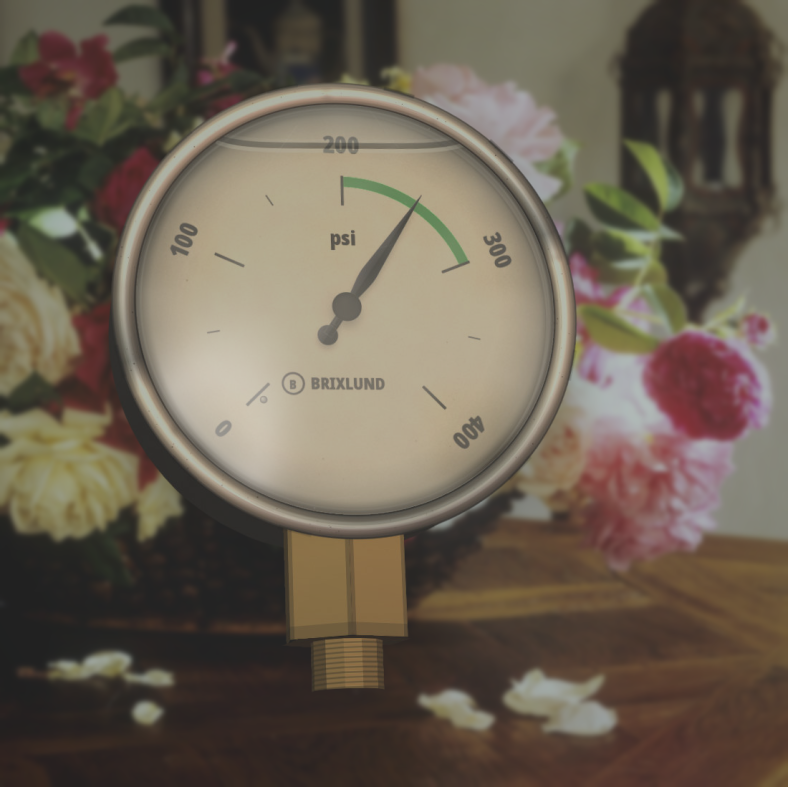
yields 250 psi
